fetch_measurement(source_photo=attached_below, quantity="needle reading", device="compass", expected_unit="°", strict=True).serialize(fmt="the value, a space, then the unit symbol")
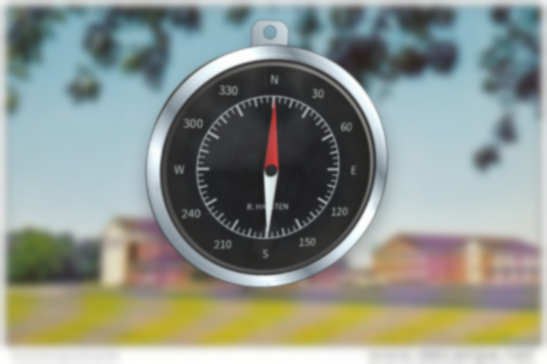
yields 0 °
